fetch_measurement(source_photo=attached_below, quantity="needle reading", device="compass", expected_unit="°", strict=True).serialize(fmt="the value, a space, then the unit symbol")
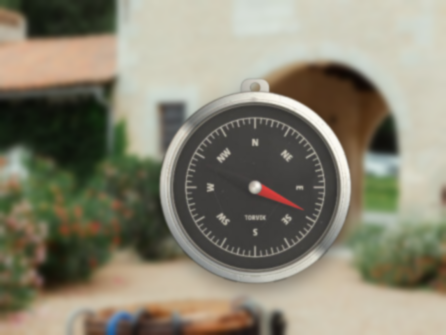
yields 115 °
